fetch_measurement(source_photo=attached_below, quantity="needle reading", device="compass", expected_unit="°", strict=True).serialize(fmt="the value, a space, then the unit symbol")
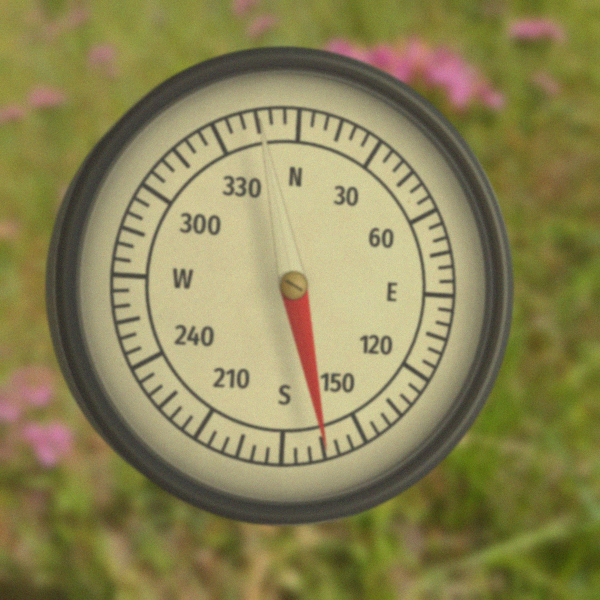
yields 165 °
